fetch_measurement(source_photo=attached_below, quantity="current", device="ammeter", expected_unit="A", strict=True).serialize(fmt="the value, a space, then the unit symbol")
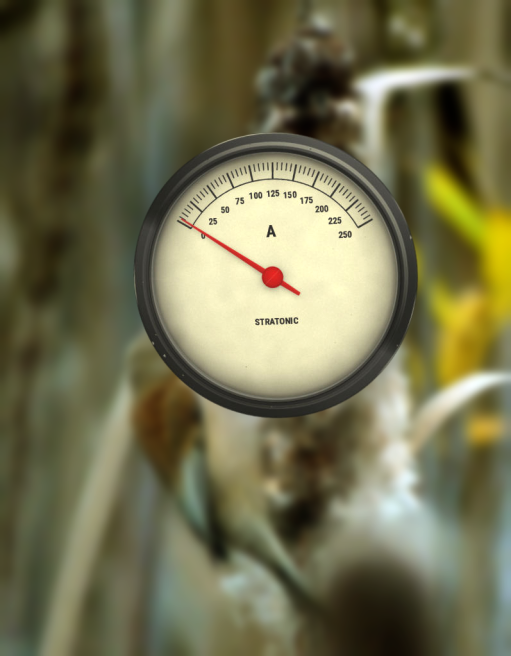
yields 5 A
